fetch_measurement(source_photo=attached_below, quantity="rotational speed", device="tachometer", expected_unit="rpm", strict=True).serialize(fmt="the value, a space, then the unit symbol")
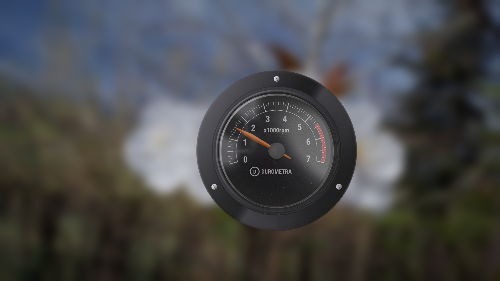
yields 1500 rpm
